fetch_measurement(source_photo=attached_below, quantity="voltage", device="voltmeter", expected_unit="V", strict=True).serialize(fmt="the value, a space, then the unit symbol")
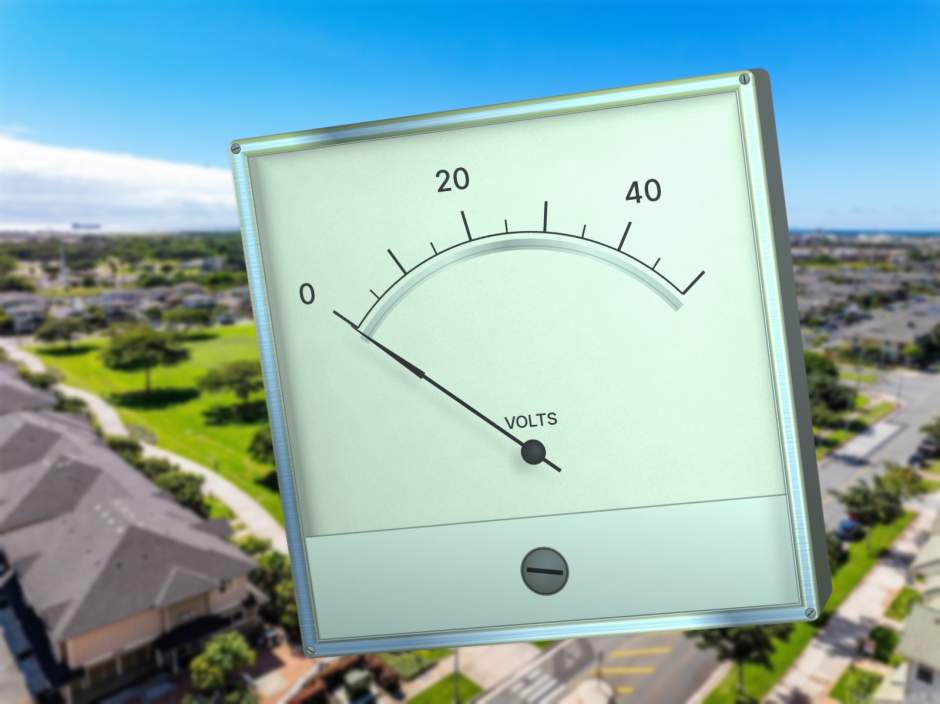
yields 0 V
